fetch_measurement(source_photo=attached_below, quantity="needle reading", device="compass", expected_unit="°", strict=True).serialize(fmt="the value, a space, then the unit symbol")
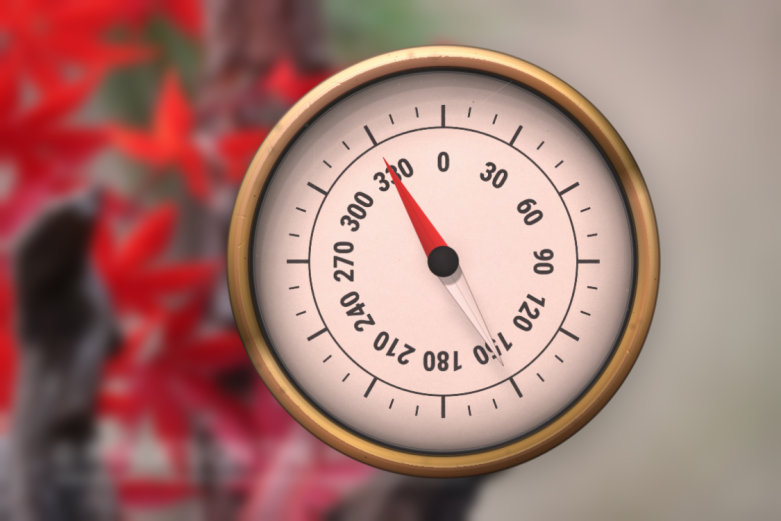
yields 330 °
